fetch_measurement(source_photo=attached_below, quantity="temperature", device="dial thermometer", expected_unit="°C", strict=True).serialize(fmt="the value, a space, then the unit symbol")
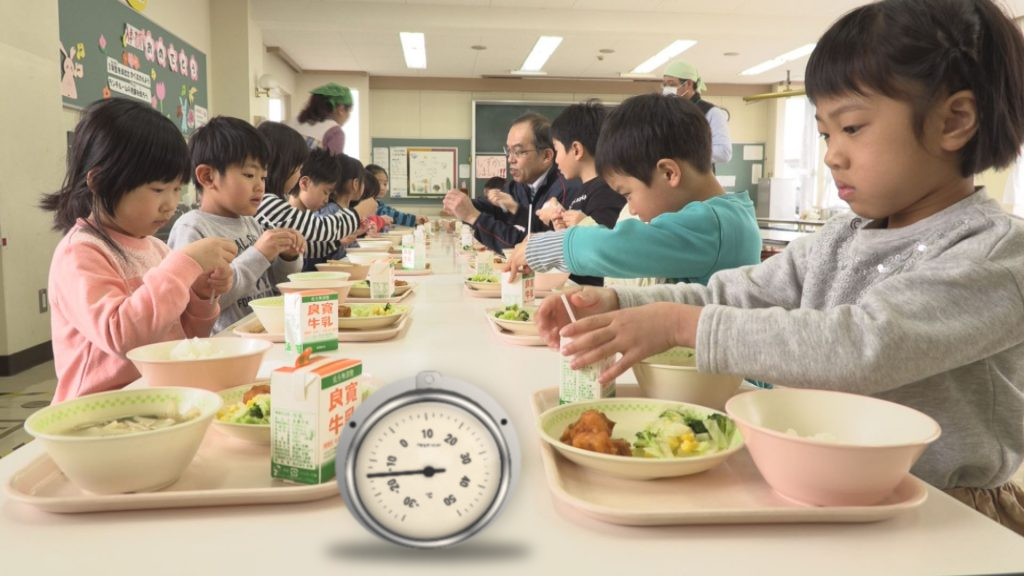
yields -14 °C
